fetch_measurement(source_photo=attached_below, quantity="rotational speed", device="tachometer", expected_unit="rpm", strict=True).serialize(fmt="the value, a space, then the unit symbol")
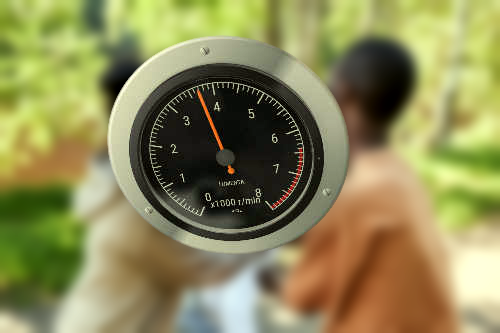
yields 3700 rpm
